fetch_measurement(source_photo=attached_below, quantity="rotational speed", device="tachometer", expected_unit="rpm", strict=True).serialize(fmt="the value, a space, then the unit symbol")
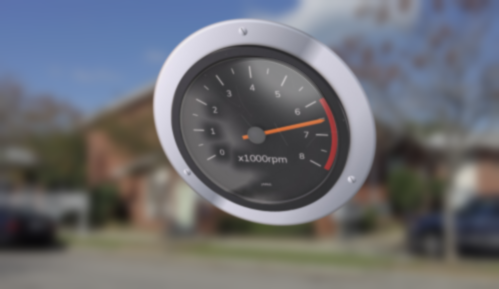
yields 6500 rpm
